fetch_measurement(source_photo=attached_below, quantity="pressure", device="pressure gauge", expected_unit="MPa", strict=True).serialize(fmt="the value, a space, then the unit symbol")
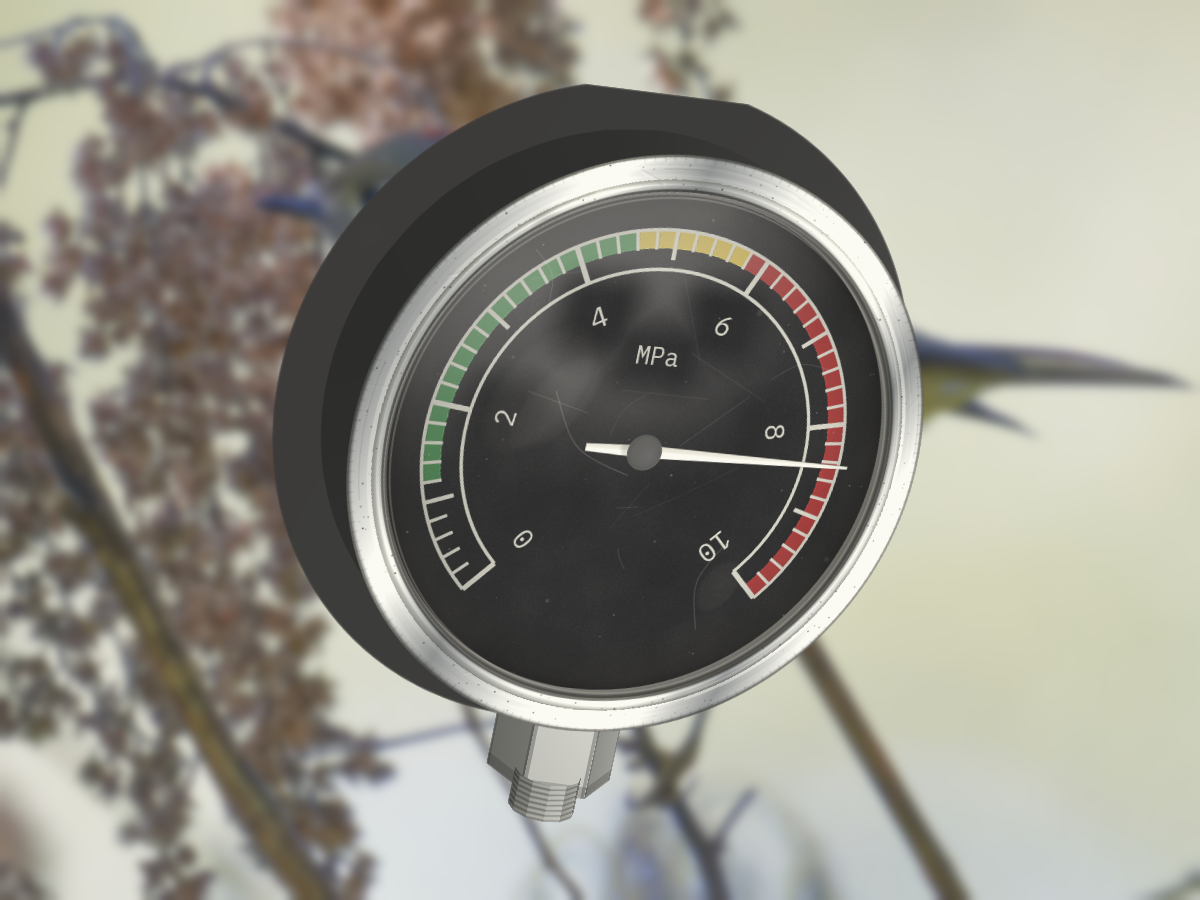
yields 8.4 MPa
